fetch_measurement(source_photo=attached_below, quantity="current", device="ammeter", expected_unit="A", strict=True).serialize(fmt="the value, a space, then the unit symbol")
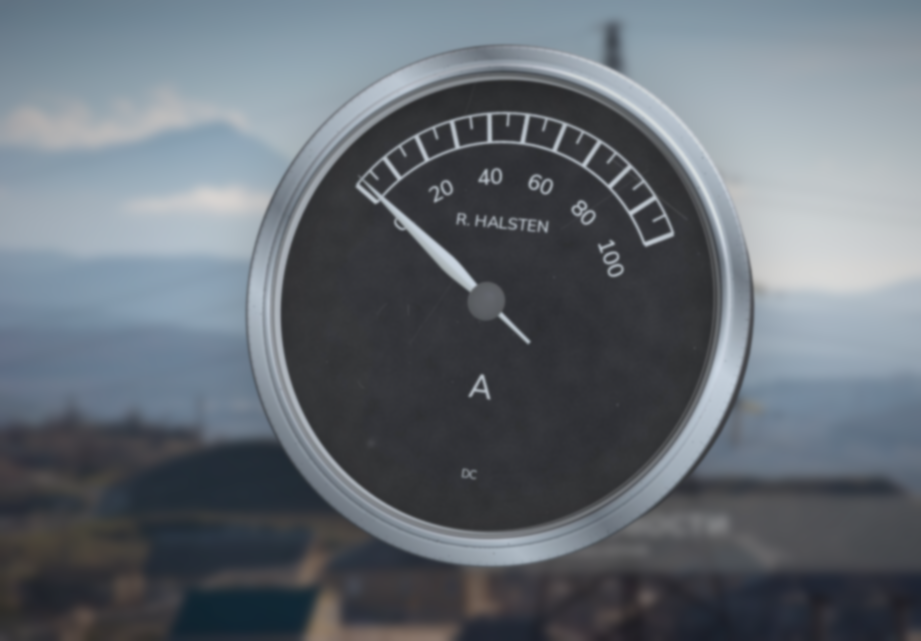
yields 2.5 A
